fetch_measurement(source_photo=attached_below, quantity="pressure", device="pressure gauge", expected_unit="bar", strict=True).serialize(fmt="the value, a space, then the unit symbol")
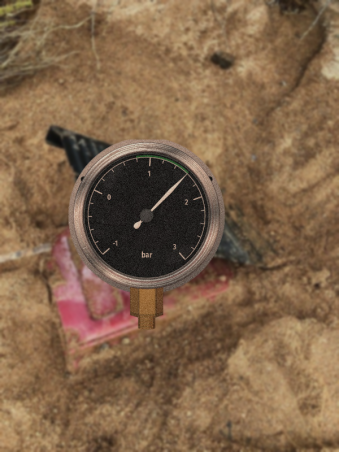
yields 1.6 bar
